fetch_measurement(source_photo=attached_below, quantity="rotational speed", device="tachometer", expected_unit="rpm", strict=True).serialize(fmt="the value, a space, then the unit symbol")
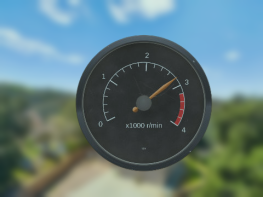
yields 2800 rpm
